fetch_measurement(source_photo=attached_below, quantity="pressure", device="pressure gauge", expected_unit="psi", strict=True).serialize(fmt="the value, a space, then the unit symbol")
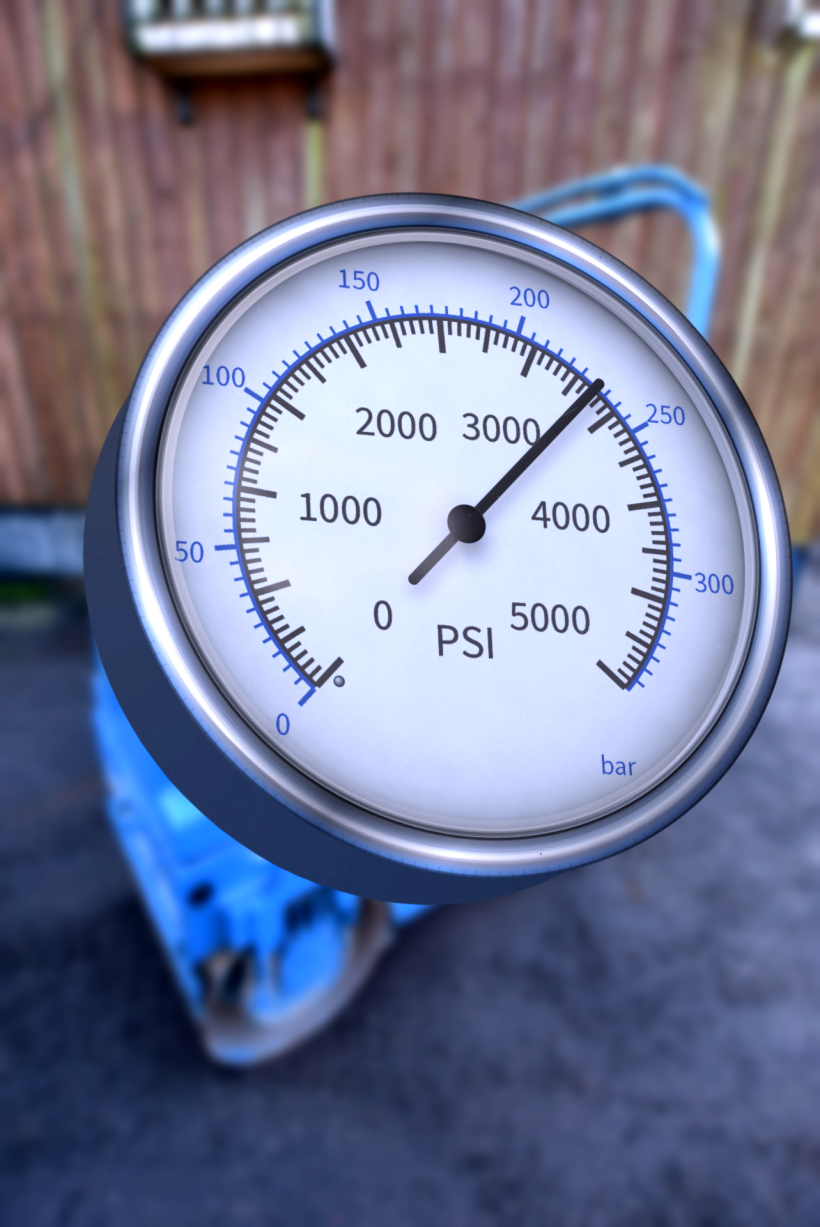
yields 3350 psi
